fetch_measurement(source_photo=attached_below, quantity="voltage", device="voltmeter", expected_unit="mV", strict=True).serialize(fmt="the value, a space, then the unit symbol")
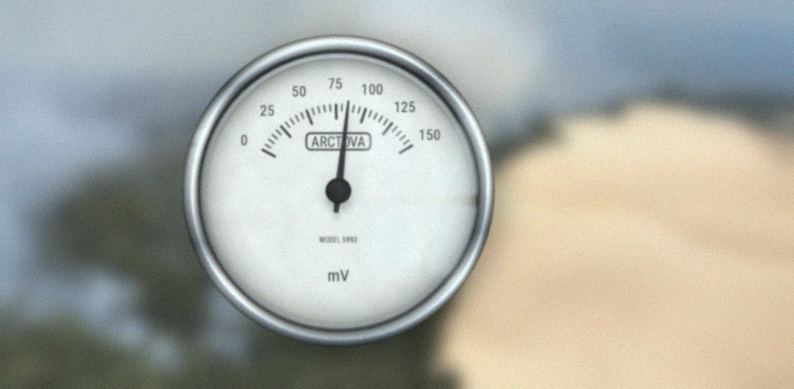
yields 85 mV
